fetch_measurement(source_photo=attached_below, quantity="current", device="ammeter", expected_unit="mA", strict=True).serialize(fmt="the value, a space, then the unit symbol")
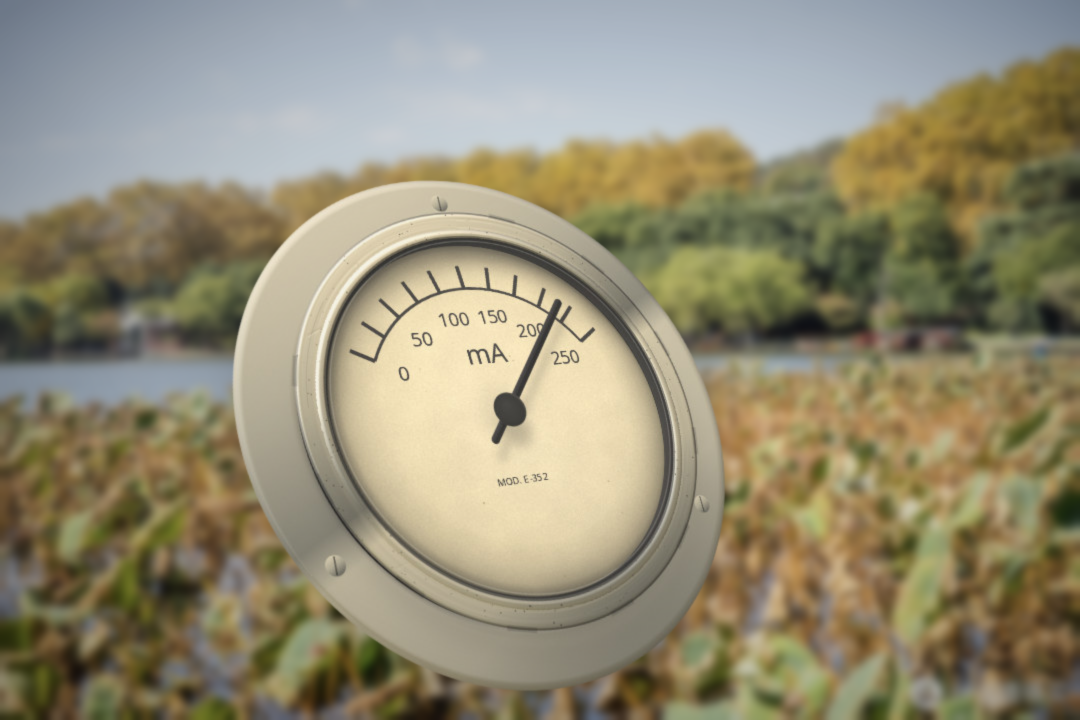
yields 212.5 mA
